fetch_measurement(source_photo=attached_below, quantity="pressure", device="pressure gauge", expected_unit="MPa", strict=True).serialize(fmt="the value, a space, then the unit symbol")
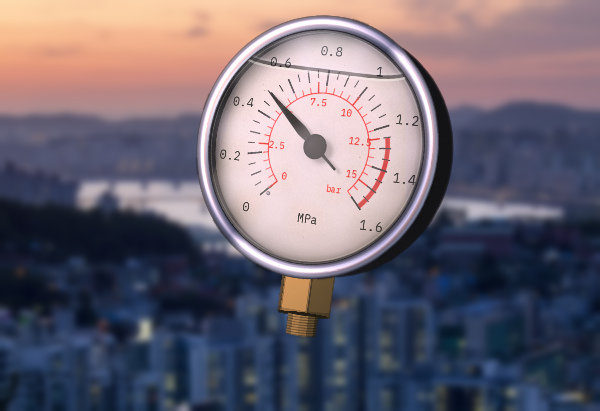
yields 0.5 MPa
